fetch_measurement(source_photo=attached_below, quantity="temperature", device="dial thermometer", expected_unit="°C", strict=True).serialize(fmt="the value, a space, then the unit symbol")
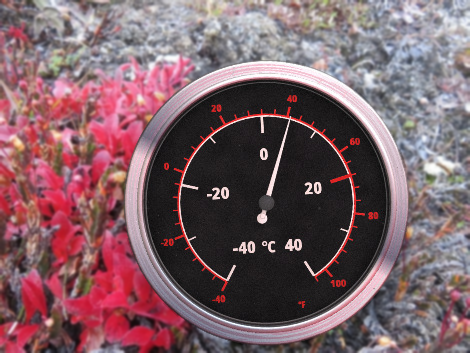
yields 5 °C
